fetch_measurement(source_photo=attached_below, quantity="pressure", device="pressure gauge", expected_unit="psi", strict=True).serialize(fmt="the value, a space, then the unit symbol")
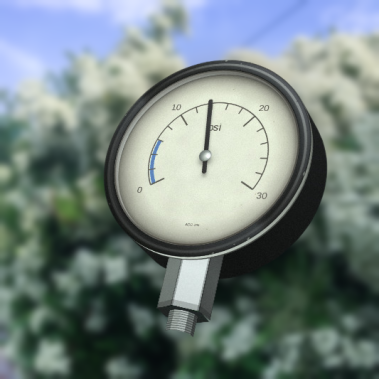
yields 14 psi
